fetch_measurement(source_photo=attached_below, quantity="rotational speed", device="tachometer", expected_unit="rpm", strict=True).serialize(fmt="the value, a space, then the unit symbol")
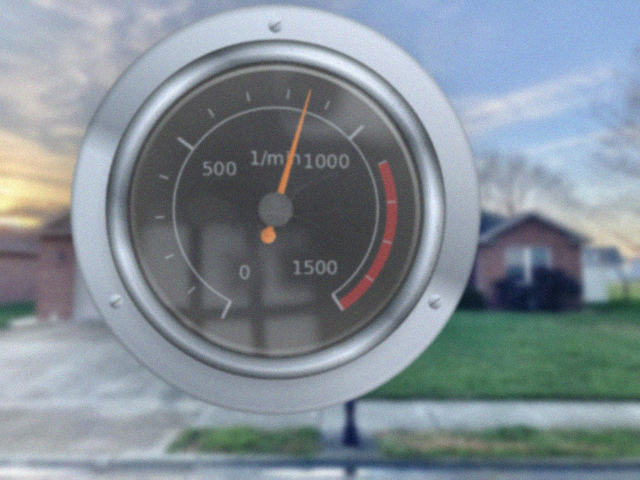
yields 850 rpm
